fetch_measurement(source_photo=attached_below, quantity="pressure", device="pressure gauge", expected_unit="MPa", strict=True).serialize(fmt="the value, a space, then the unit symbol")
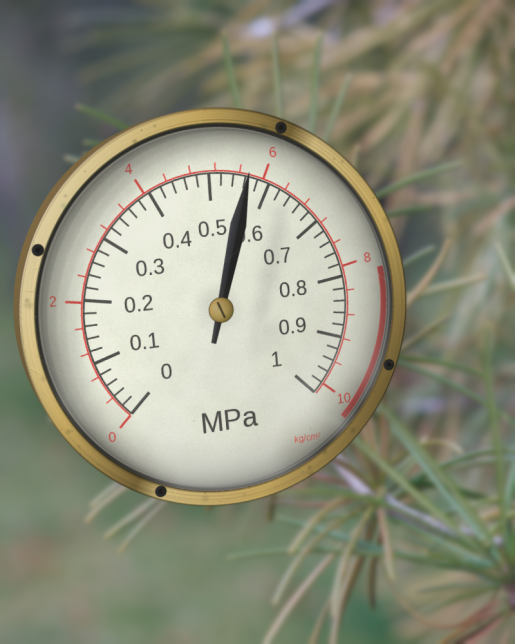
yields 0.56 MPa
